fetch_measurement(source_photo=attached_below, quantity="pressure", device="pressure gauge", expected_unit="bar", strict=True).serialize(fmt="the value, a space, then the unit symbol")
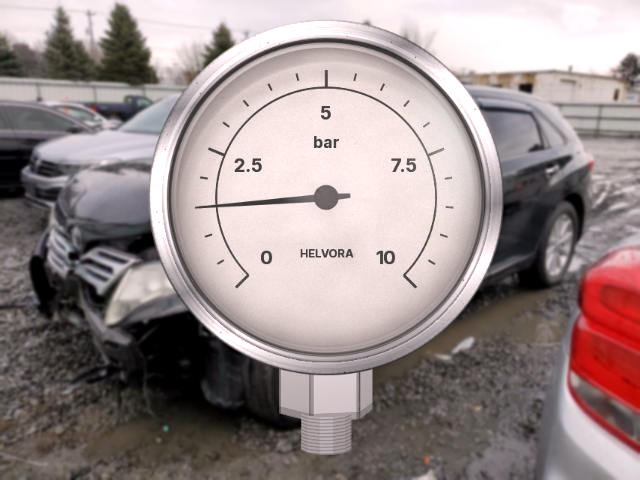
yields 1.5 bar
